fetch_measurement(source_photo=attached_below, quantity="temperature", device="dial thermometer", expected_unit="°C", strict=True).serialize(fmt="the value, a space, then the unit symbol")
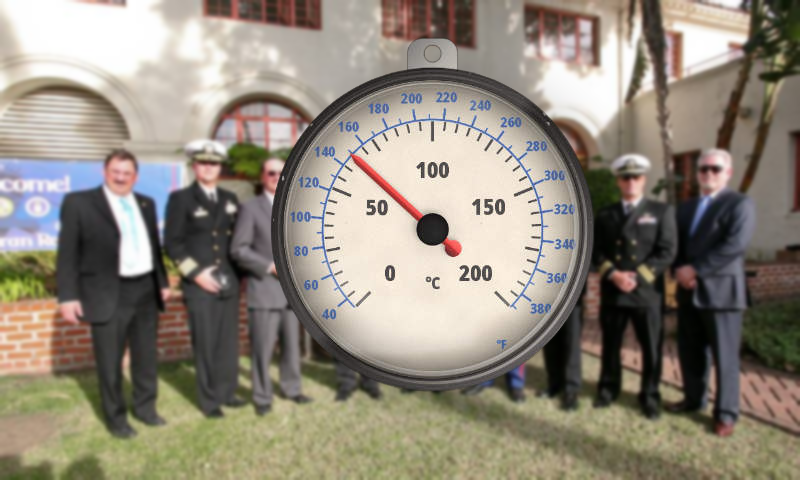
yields 65 °C
